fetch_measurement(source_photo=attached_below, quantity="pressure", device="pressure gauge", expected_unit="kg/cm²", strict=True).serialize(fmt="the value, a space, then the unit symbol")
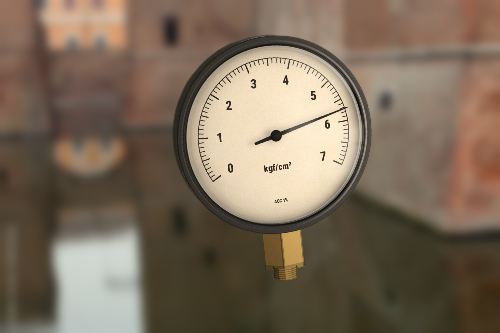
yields 5.7 kg/cm²
